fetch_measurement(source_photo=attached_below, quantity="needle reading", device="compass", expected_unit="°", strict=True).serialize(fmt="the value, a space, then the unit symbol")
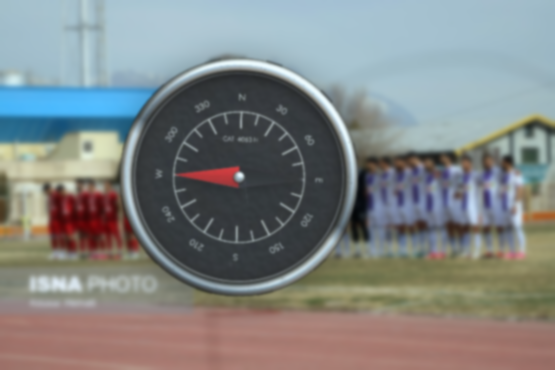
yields 270 °
